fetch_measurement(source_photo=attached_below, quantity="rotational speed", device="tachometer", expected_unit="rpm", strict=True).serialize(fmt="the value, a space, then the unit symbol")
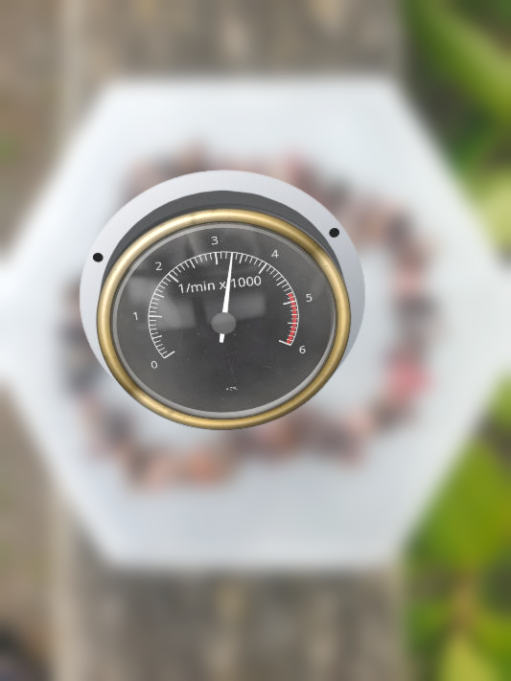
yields 3300 rpm
